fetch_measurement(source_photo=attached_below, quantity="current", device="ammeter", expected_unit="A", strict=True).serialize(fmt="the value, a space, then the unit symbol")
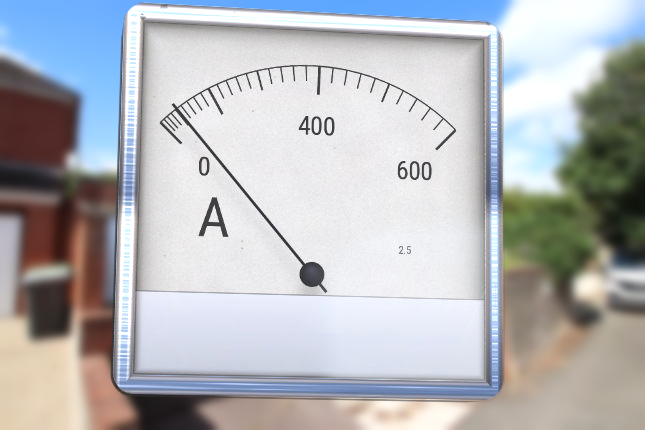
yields 100 A
